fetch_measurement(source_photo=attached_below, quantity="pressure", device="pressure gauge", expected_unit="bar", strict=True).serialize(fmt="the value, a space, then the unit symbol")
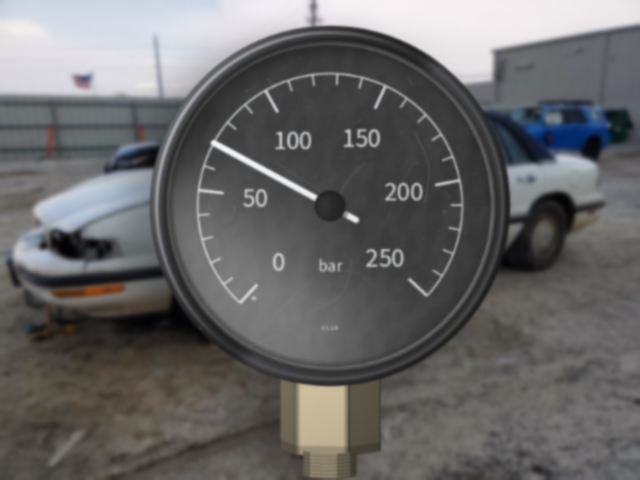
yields 70 bar
